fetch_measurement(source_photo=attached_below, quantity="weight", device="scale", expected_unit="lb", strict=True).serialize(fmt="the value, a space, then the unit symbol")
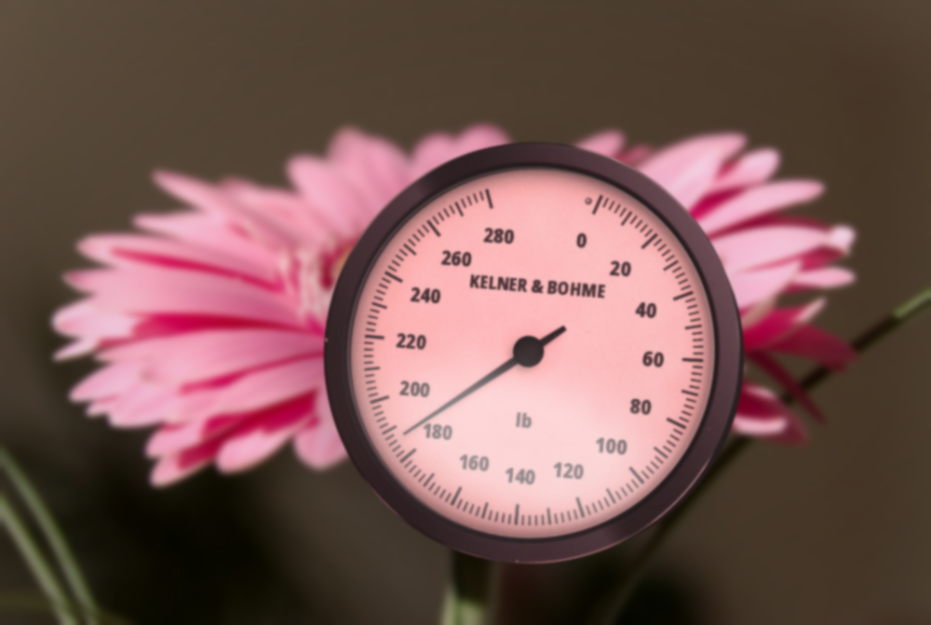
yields 186 lb
